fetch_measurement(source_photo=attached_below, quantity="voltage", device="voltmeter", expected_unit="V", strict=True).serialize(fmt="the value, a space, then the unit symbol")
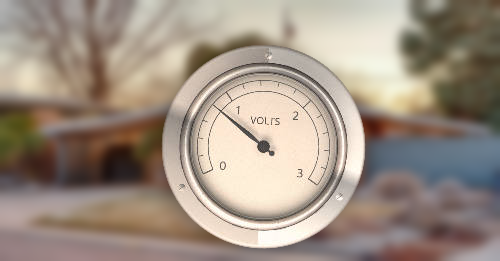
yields 0.8 V
